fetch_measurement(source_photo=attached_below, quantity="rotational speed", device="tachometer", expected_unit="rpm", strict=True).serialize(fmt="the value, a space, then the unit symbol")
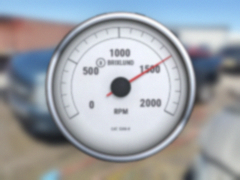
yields 1500 rpm
